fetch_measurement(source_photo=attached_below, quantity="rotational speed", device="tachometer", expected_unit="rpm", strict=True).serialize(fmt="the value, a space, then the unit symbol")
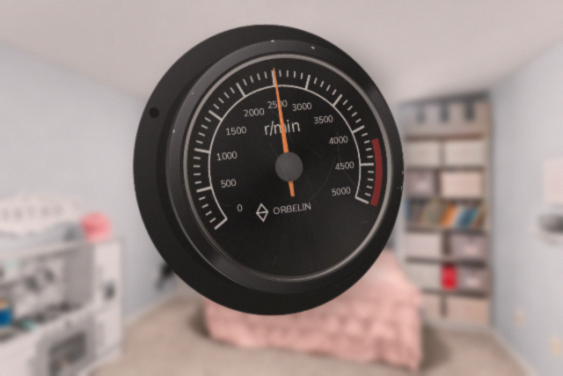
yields 2500 rpm
